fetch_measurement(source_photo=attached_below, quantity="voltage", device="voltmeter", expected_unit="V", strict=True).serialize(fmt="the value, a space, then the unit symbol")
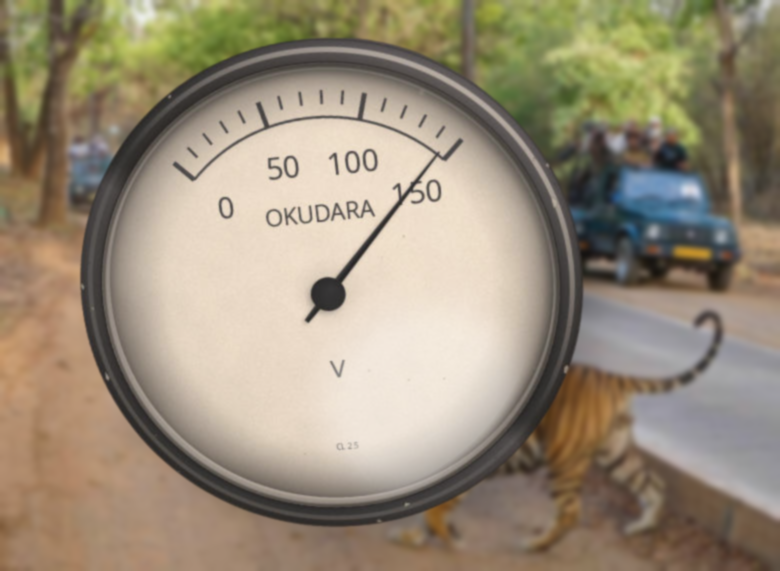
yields 145 V
